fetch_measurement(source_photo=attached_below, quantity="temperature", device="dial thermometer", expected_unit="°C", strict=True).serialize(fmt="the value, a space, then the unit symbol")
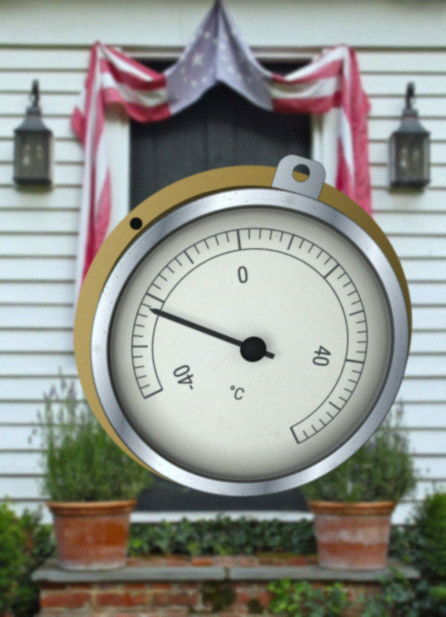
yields -22 °C
